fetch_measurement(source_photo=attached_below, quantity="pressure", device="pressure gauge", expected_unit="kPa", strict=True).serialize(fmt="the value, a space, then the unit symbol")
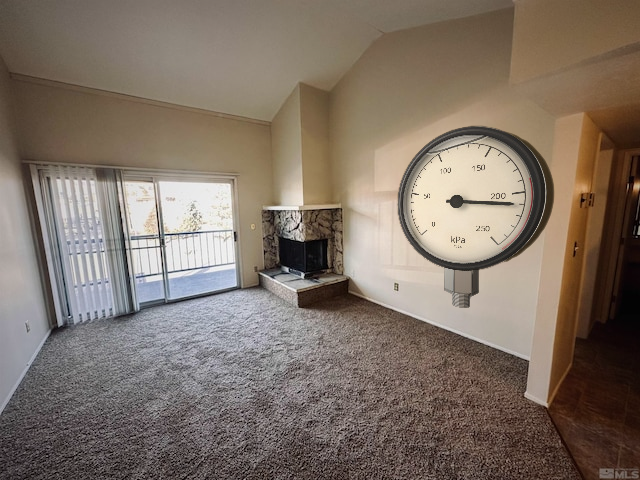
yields 210 kPa
